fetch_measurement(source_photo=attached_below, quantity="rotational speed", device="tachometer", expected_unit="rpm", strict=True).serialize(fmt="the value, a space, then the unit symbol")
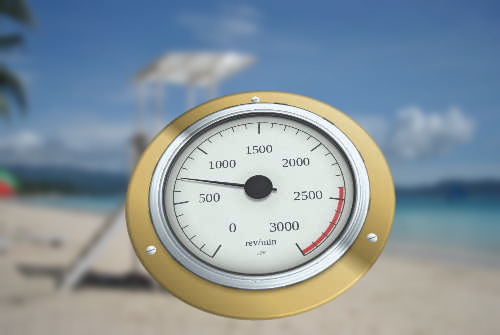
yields 700 rpm
